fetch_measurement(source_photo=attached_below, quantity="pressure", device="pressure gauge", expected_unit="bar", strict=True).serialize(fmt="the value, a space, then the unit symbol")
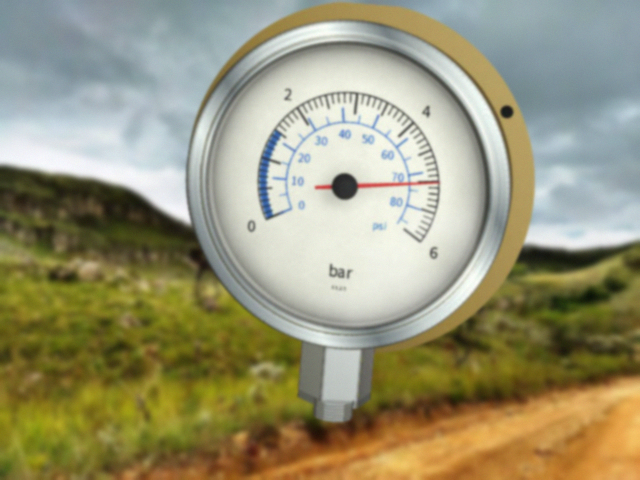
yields 5 bar
